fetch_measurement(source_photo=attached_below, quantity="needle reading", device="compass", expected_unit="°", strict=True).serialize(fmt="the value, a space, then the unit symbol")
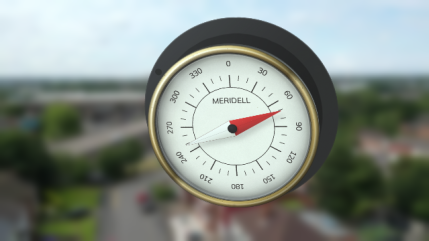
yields 70 °
